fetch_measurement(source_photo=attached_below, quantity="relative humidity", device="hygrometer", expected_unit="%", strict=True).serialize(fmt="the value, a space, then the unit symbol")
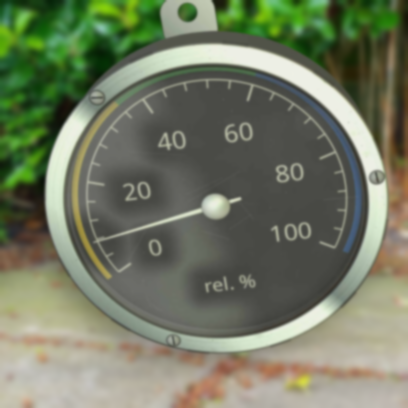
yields 8 %
